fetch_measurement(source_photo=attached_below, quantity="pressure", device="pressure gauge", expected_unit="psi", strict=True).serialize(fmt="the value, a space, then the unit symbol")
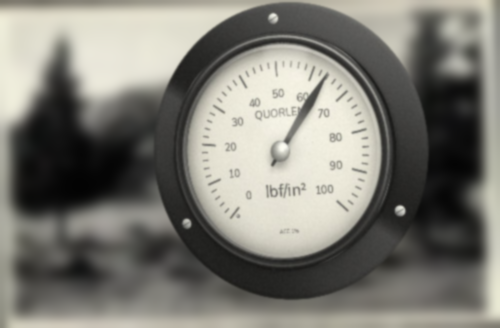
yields 64 psi
